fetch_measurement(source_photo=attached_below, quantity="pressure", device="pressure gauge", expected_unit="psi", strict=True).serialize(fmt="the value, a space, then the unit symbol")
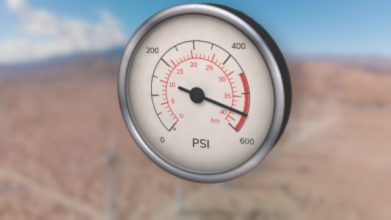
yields 550 psi
